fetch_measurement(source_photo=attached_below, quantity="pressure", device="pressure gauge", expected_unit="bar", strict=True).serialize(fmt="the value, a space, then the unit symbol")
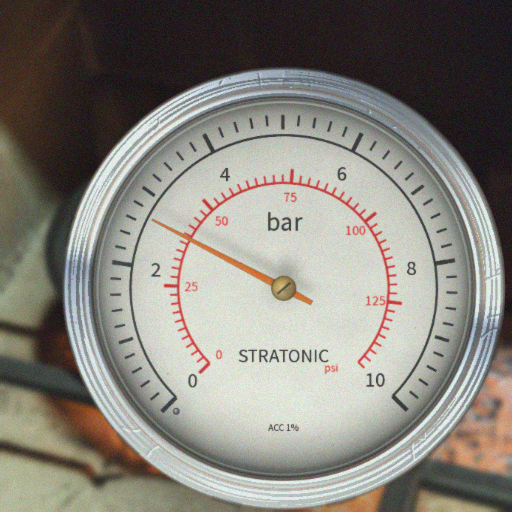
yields 2.7 bar
